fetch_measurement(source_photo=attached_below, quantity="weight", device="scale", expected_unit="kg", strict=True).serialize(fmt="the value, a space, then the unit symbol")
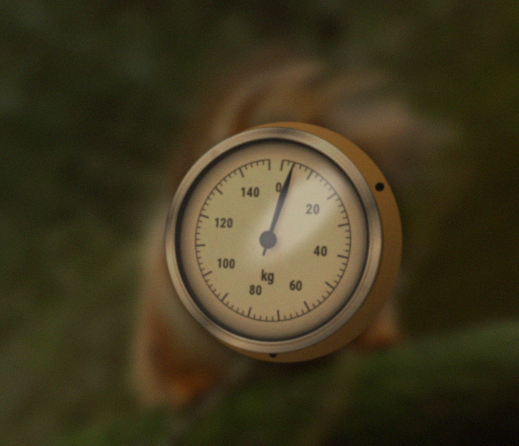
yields 4 kg
